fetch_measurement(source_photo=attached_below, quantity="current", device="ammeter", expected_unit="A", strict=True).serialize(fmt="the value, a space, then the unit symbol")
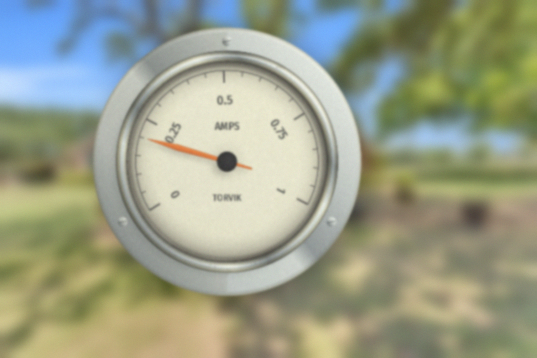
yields 0.2 A
